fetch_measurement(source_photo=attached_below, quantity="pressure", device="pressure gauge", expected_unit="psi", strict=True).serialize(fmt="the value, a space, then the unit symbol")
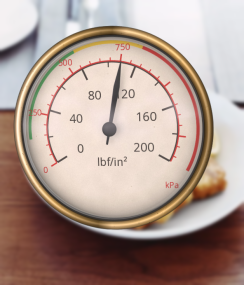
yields 110 psi
